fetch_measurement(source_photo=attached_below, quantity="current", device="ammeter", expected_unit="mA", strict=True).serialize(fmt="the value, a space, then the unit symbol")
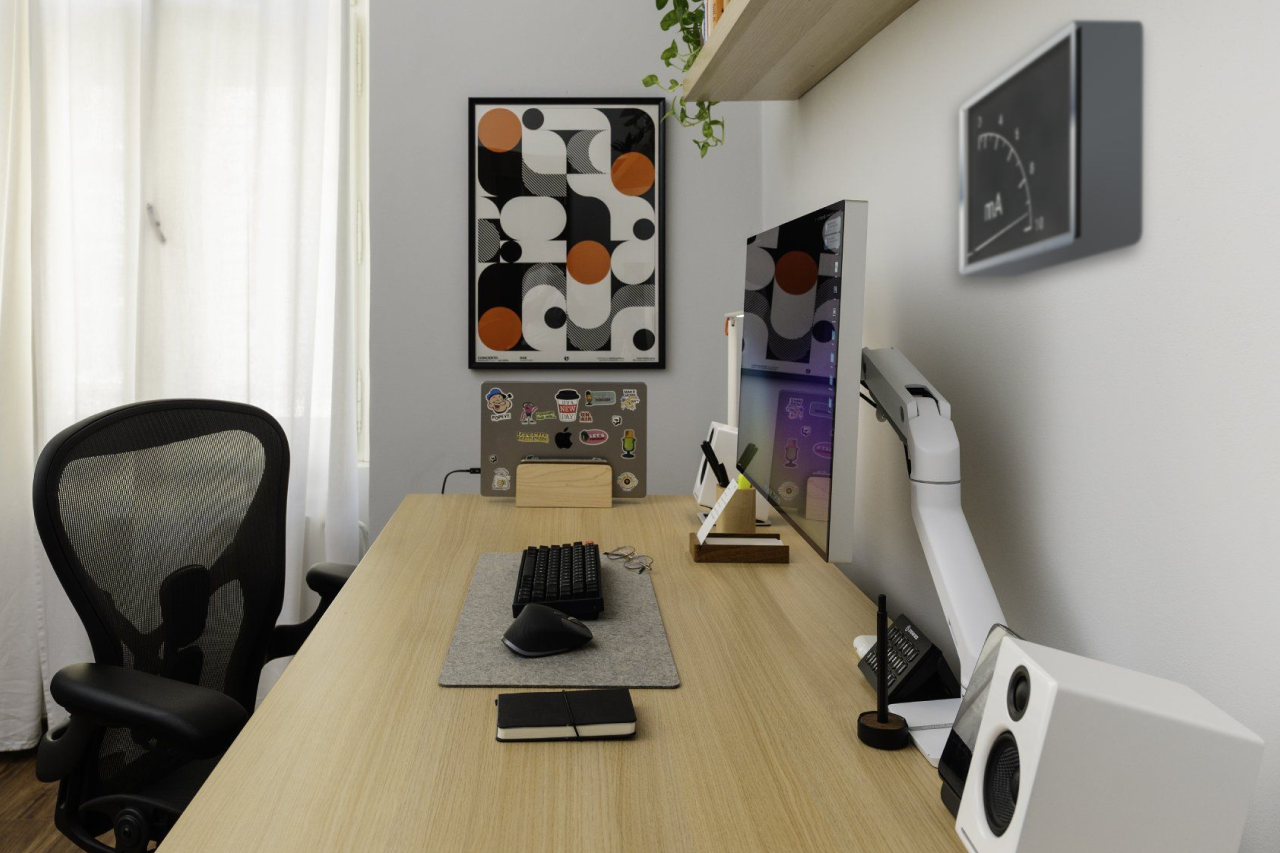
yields 9.5 mA
